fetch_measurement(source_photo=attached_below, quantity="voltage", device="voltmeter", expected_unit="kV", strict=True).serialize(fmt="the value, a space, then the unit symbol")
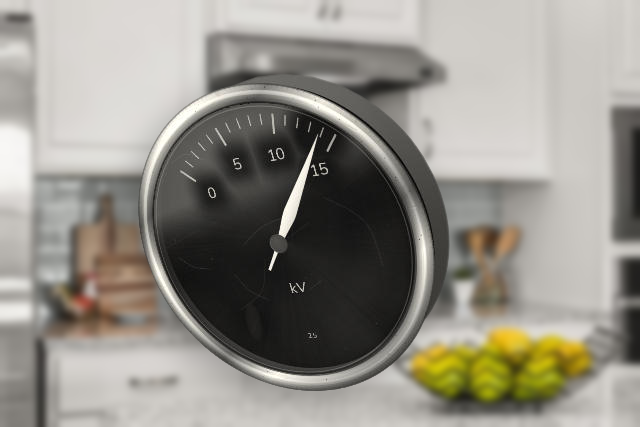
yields 14 kV
